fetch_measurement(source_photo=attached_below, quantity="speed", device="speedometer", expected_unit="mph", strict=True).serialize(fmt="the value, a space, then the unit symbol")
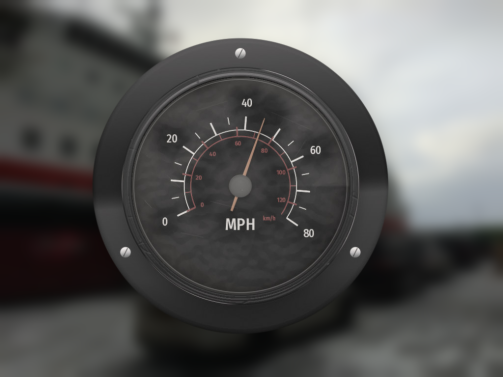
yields 45 mph
